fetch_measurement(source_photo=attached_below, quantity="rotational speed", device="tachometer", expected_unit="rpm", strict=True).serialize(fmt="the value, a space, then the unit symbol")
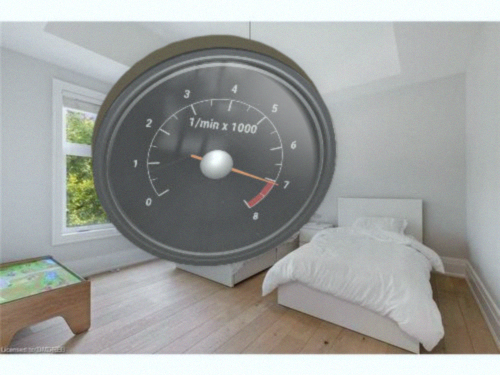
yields 7000 rpm
